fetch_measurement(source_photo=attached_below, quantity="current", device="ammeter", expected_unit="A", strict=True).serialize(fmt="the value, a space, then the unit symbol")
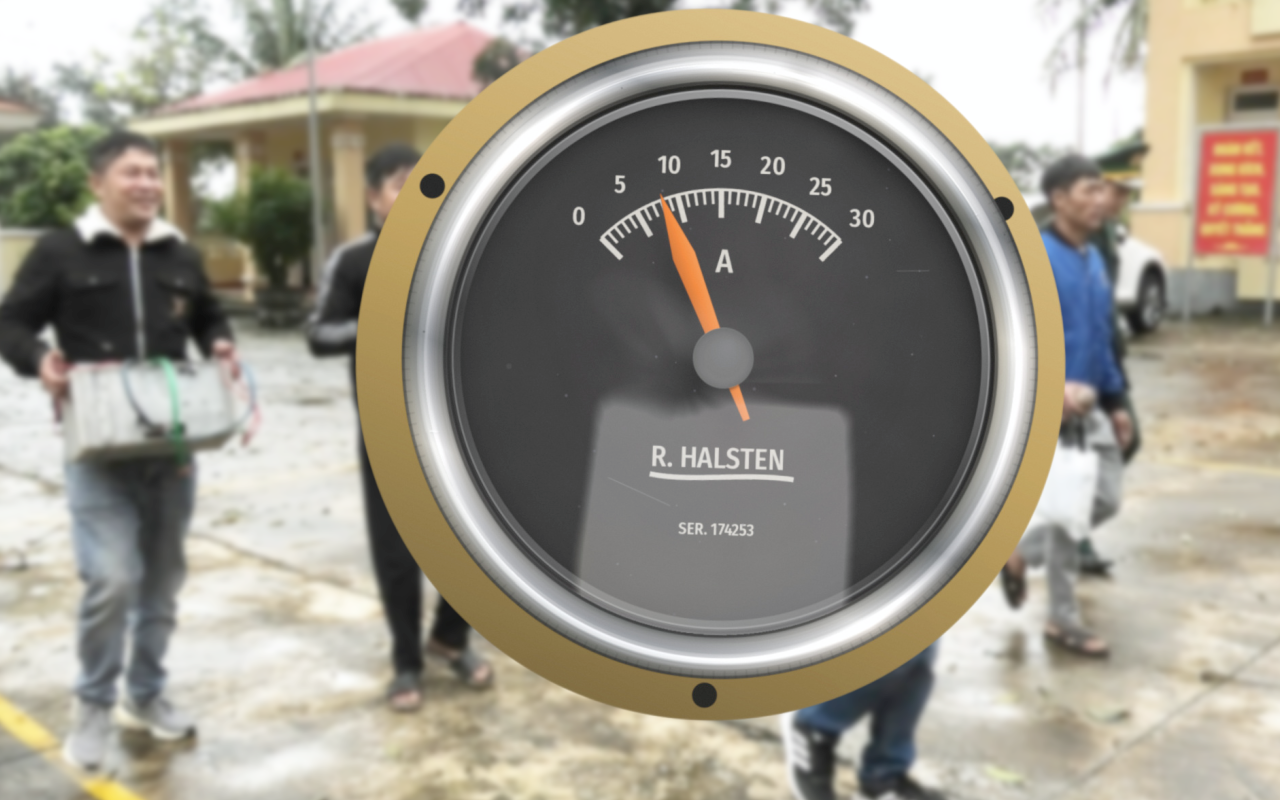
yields 8 A
